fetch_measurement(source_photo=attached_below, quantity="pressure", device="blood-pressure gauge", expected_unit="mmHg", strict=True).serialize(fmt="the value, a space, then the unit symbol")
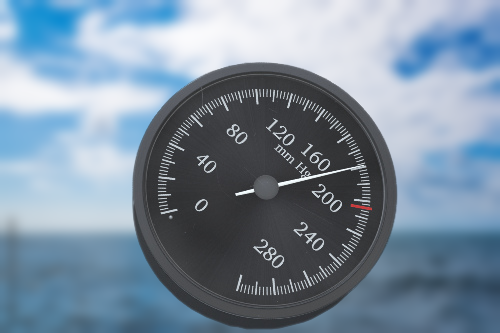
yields 180 mmHg
